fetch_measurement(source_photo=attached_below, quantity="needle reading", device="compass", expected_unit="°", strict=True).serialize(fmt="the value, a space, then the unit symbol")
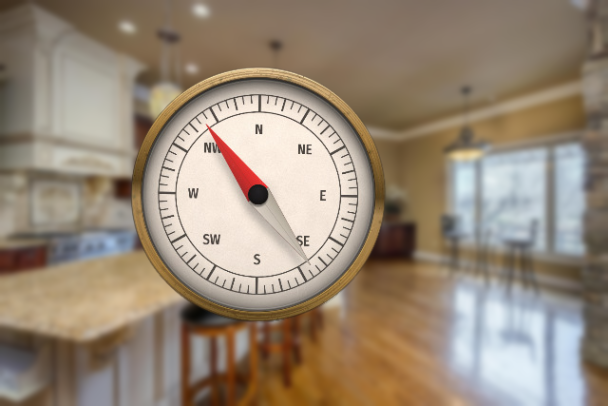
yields 322.5 °
